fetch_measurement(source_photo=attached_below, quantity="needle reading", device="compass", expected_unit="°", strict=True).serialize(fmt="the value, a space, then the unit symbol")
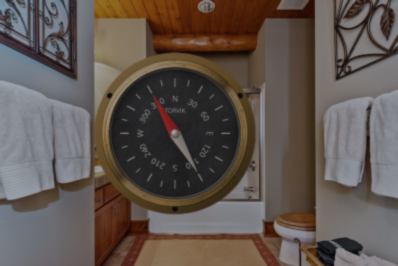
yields 330 °
